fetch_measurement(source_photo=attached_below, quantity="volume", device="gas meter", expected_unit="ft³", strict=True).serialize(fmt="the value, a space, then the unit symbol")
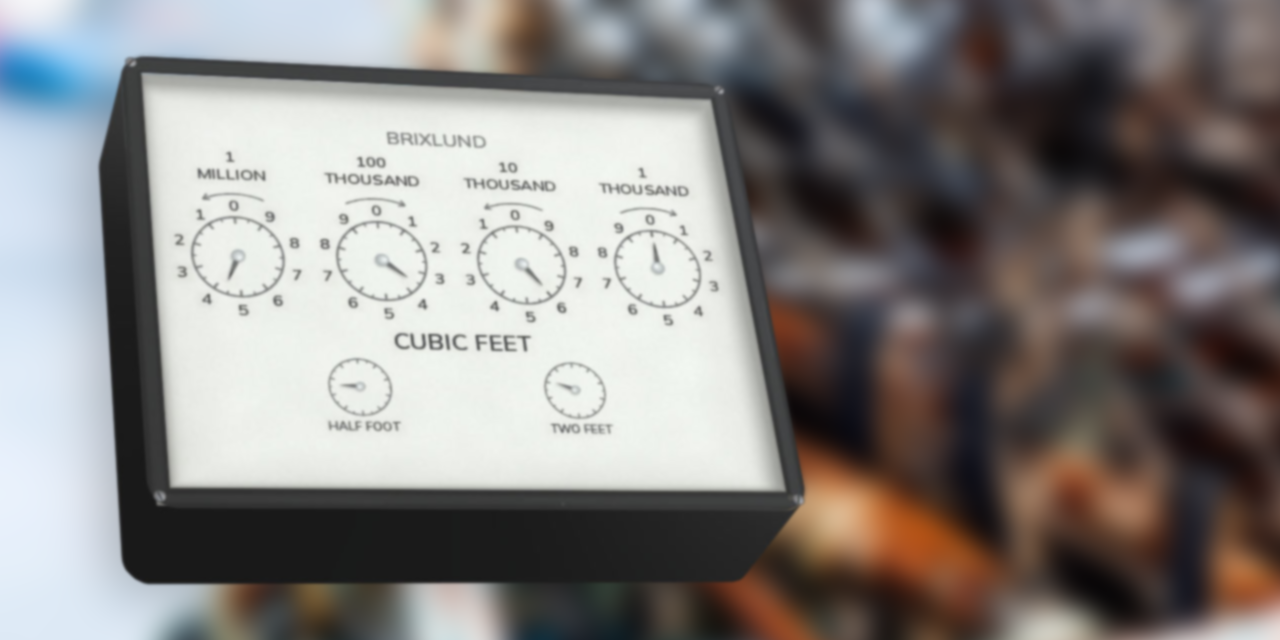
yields 436000 ft³
